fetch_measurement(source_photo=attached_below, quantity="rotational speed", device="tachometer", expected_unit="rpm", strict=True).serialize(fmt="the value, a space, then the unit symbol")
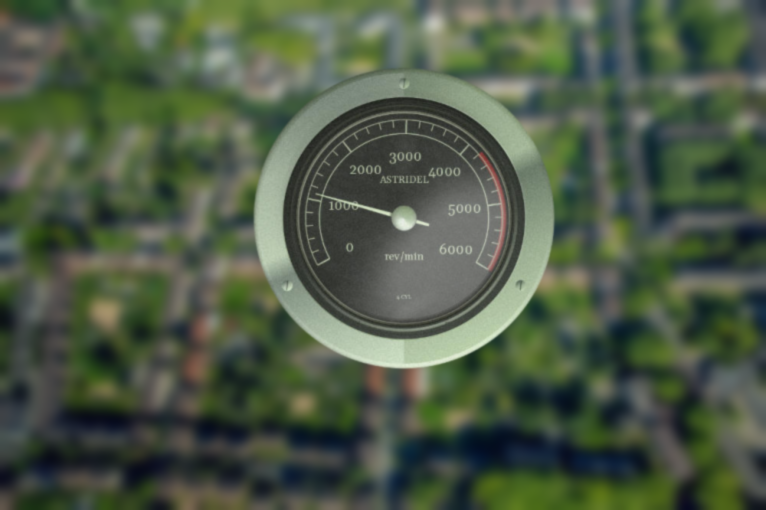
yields 1100 rpm
